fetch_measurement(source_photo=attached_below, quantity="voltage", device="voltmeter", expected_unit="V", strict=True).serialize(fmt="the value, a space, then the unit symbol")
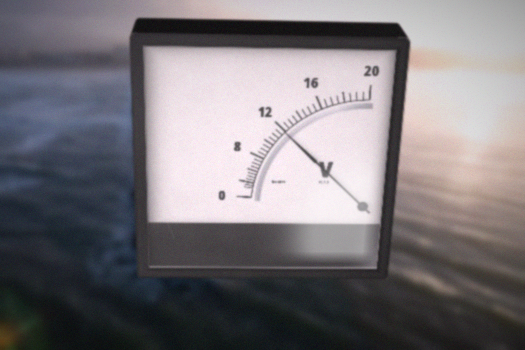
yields 12 V
